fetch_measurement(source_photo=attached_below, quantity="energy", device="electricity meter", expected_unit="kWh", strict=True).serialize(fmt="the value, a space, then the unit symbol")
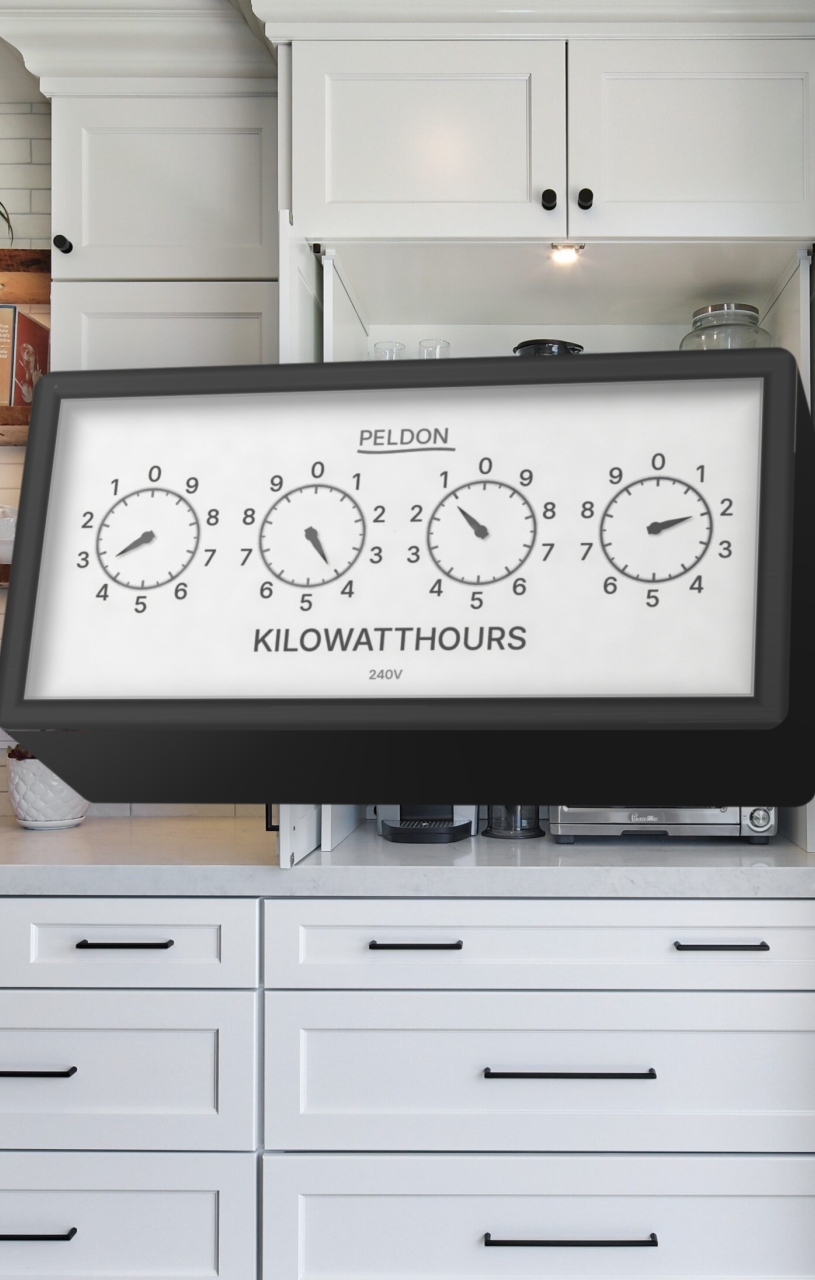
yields 3412 kWh
